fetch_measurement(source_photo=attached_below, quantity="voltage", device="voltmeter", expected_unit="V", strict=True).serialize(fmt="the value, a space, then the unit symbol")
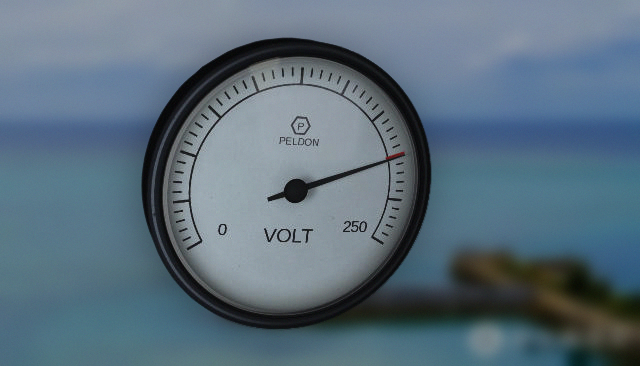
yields 200 V
